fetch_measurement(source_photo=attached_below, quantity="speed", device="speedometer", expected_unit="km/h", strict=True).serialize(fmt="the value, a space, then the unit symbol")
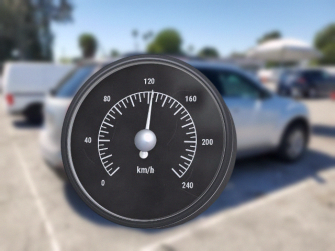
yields 125 km/h
